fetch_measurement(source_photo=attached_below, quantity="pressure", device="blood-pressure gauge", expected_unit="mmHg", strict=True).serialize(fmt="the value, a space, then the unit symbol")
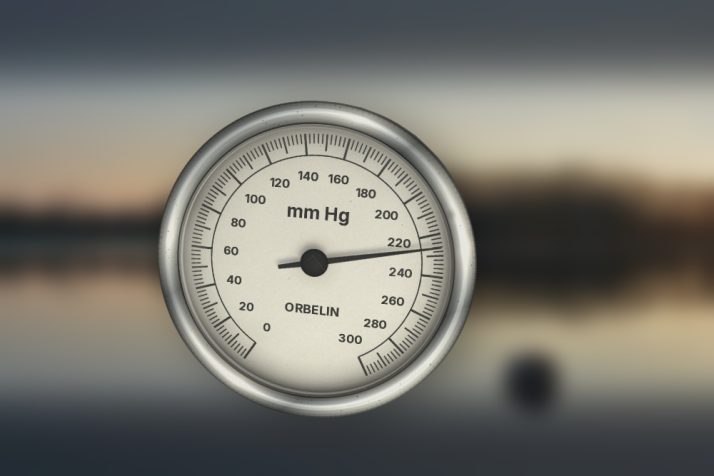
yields 226 mmHg
